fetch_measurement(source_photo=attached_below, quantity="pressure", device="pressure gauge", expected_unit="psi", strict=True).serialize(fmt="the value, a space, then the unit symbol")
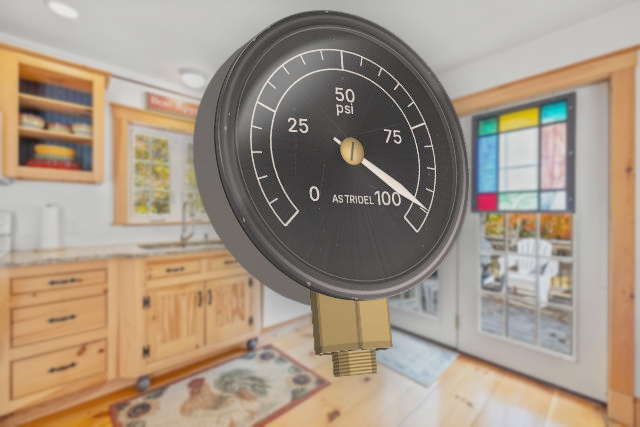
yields 95 psi
